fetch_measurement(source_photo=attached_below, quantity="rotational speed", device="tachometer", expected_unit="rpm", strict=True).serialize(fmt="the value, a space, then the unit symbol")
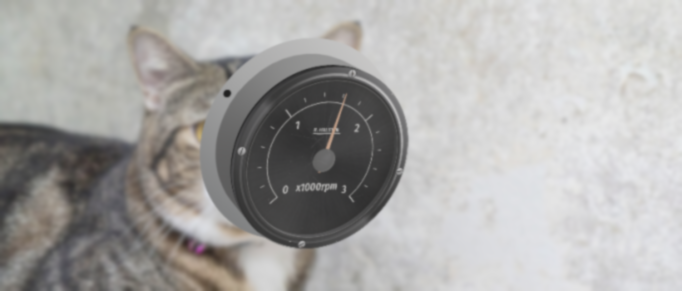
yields 1600 rpm
